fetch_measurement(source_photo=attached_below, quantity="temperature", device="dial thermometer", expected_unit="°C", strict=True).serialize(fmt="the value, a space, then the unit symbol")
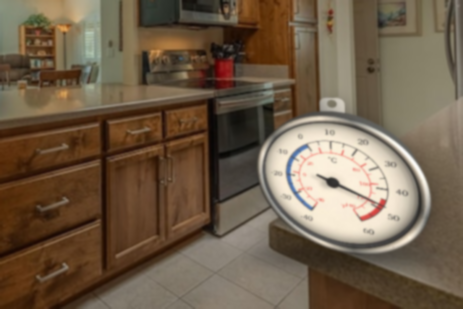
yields 47.5 °C
